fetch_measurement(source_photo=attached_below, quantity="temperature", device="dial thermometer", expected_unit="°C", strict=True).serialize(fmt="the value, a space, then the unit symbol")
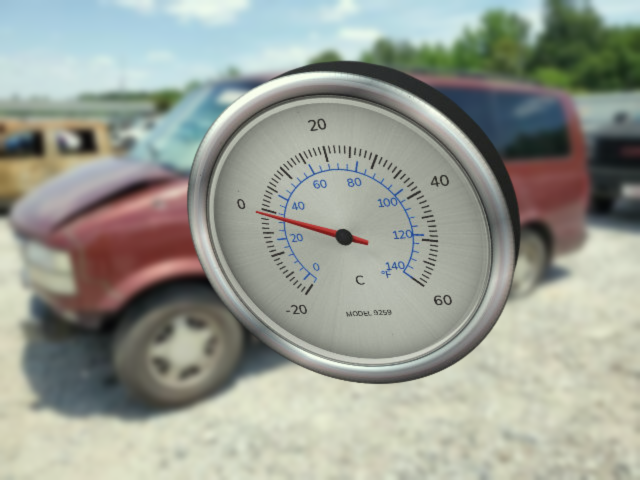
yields 0 °C
